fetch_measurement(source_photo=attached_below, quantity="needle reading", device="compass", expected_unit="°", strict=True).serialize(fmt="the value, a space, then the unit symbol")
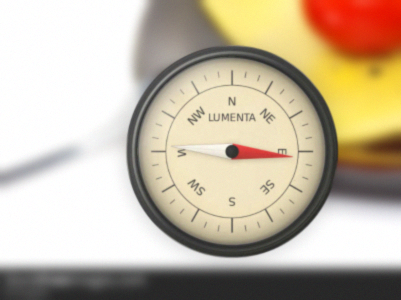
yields 95 °
